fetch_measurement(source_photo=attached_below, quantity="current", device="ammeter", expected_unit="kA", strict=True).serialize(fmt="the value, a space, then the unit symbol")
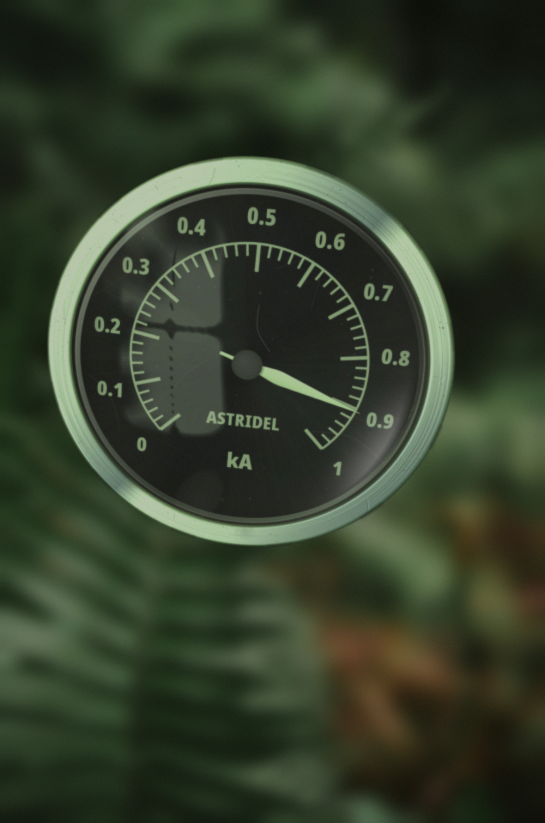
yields 0.9 kA
